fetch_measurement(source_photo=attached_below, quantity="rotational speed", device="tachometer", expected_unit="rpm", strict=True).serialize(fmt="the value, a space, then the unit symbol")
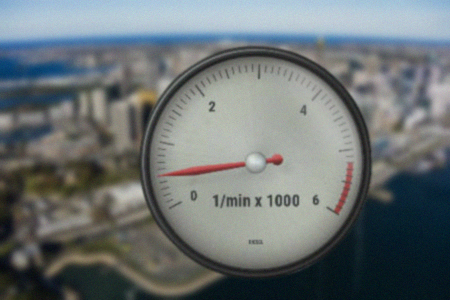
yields 500 rpm
